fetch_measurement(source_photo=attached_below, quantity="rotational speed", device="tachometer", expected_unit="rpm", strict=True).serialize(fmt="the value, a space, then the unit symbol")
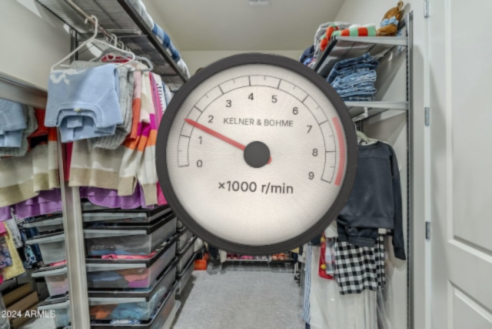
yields 1500 rpm
